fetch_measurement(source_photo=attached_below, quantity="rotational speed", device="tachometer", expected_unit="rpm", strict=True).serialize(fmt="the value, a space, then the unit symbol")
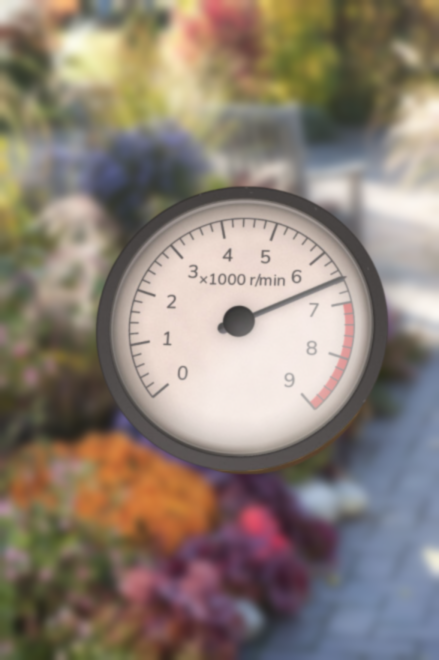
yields 6600 rpm
